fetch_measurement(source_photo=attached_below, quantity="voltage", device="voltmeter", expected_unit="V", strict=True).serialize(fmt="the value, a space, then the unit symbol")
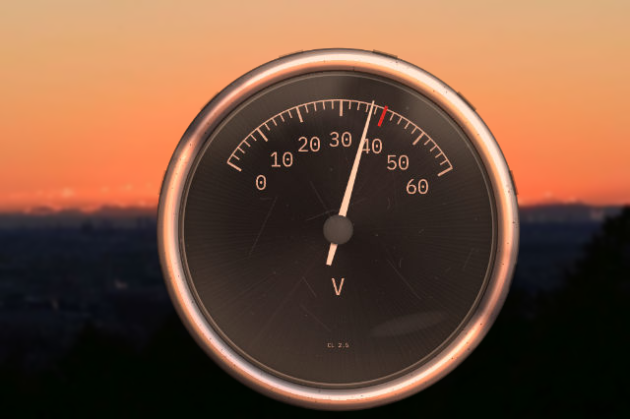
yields 37 V
